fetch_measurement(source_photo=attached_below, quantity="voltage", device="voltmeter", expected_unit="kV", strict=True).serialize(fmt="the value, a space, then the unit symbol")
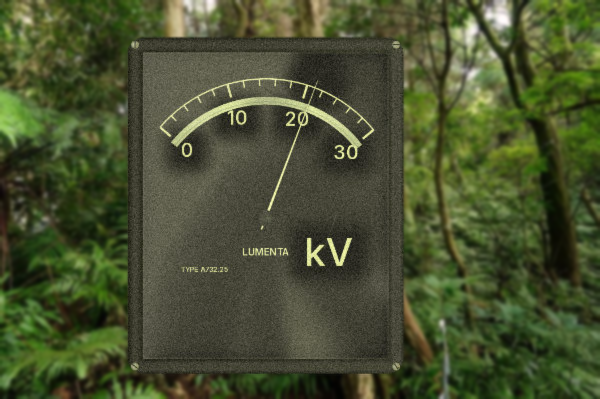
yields 21 kV
